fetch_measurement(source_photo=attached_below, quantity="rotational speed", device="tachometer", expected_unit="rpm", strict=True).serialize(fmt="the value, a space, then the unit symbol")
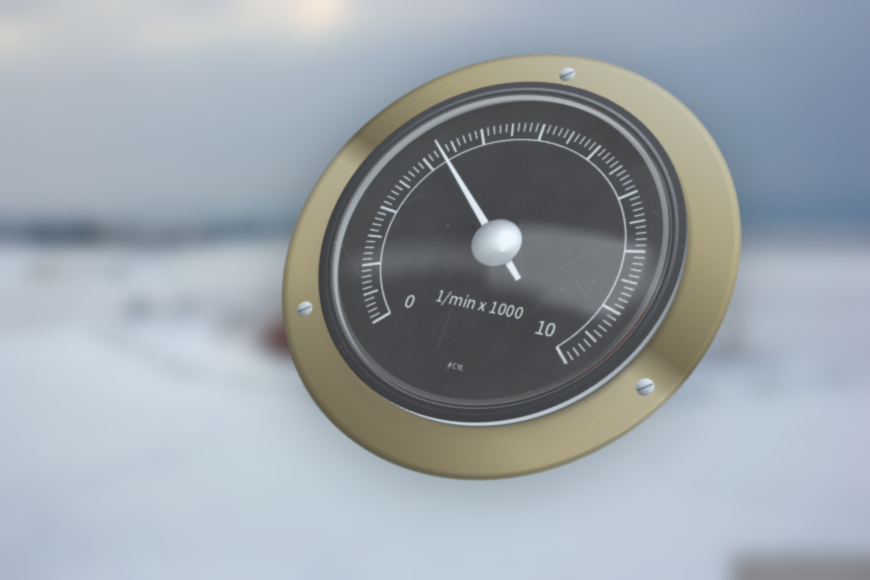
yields 3300 rpm
